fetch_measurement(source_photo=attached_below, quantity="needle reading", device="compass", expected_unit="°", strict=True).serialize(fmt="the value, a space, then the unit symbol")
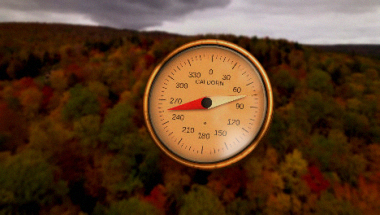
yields 255 °
